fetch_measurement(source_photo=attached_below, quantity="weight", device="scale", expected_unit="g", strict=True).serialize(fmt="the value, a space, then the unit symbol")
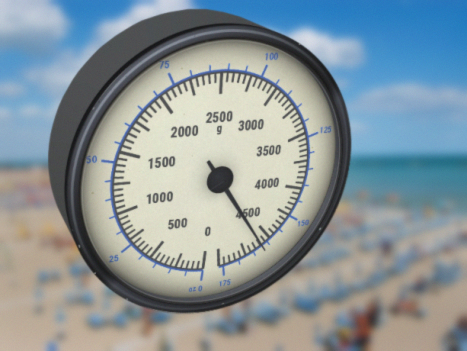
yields 4600 g
